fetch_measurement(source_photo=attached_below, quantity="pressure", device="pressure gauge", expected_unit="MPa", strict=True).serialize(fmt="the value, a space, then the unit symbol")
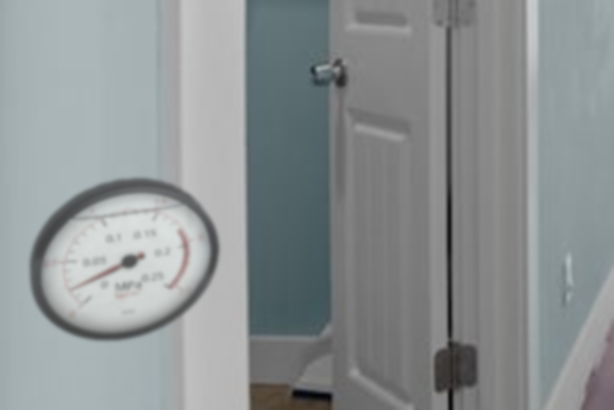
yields 0.02 MPa
